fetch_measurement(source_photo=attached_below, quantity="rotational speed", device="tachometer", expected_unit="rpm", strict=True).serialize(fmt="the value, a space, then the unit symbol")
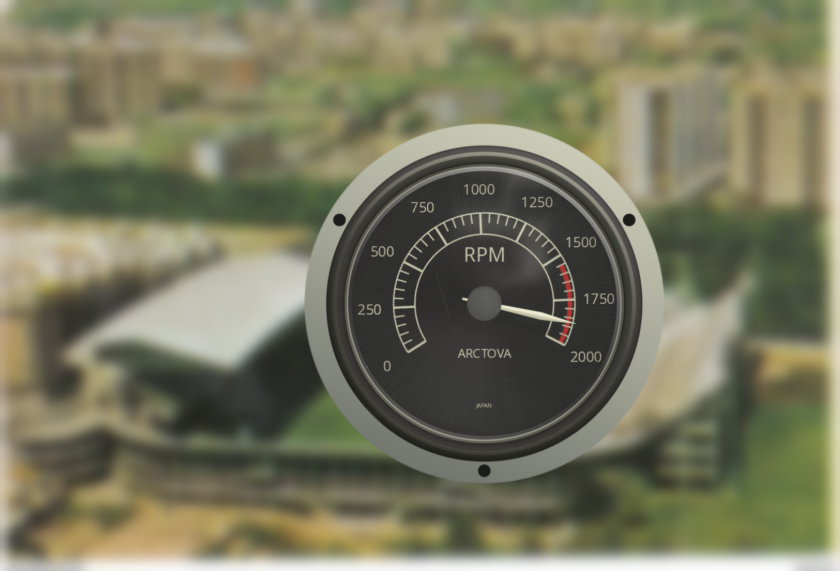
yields 1875 rpm
